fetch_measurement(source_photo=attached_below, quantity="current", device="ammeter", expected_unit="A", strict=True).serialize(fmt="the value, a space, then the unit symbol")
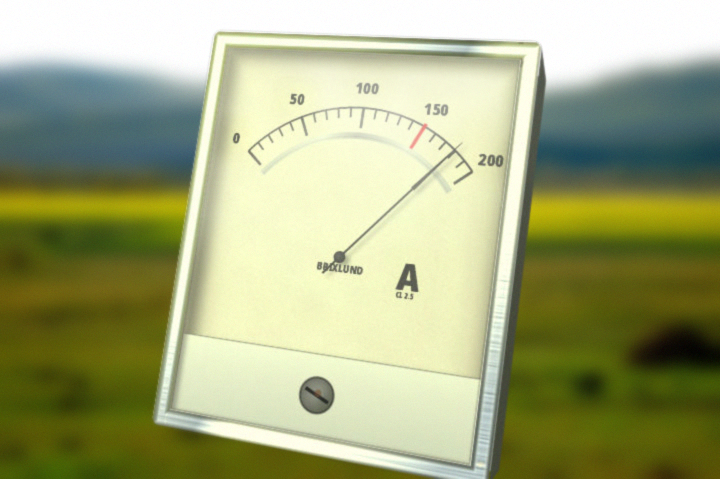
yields 180 A
